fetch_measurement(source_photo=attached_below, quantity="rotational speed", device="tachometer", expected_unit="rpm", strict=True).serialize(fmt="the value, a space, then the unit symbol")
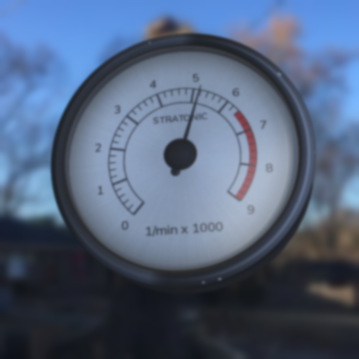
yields 5200 rpm
